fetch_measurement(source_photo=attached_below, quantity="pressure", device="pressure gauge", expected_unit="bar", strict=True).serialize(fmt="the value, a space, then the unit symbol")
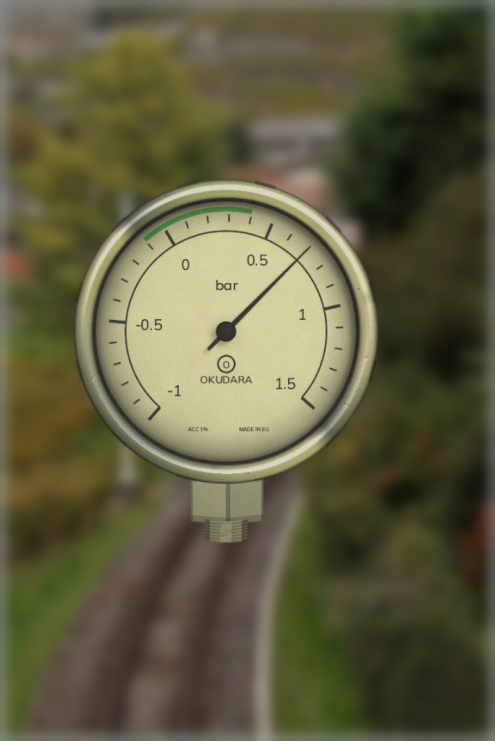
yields 0.7 bar
